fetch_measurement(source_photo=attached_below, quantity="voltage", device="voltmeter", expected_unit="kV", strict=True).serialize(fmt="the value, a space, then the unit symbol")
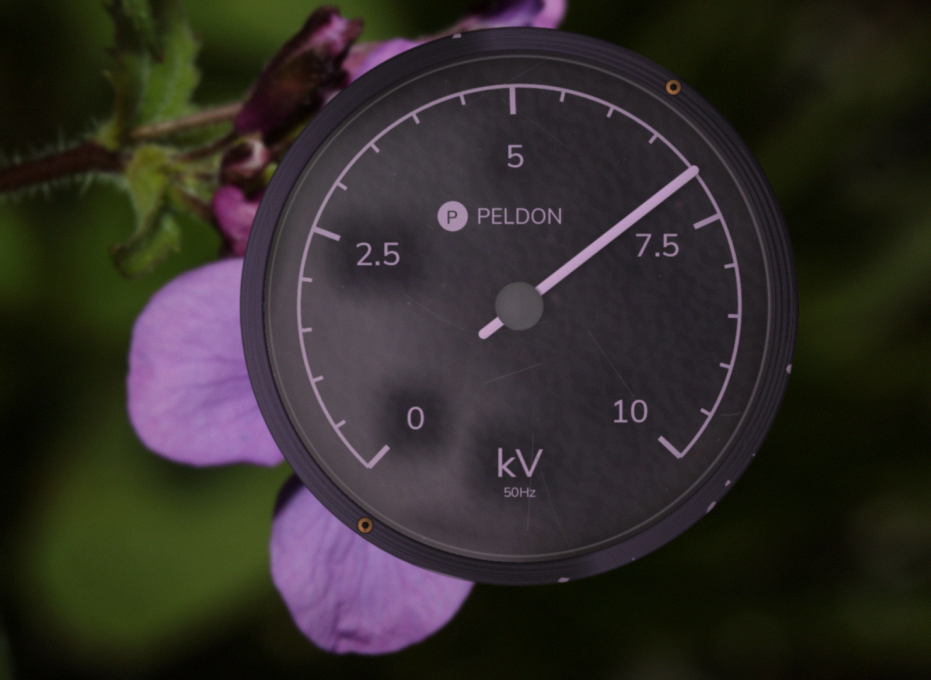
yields 7 kV
